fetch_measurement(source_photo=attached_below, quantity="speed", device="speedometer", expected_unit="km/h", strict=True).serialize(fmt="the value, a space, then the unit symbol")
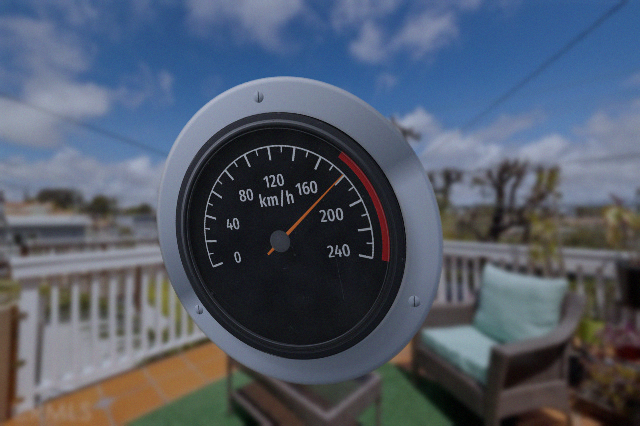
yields 180 km/h
